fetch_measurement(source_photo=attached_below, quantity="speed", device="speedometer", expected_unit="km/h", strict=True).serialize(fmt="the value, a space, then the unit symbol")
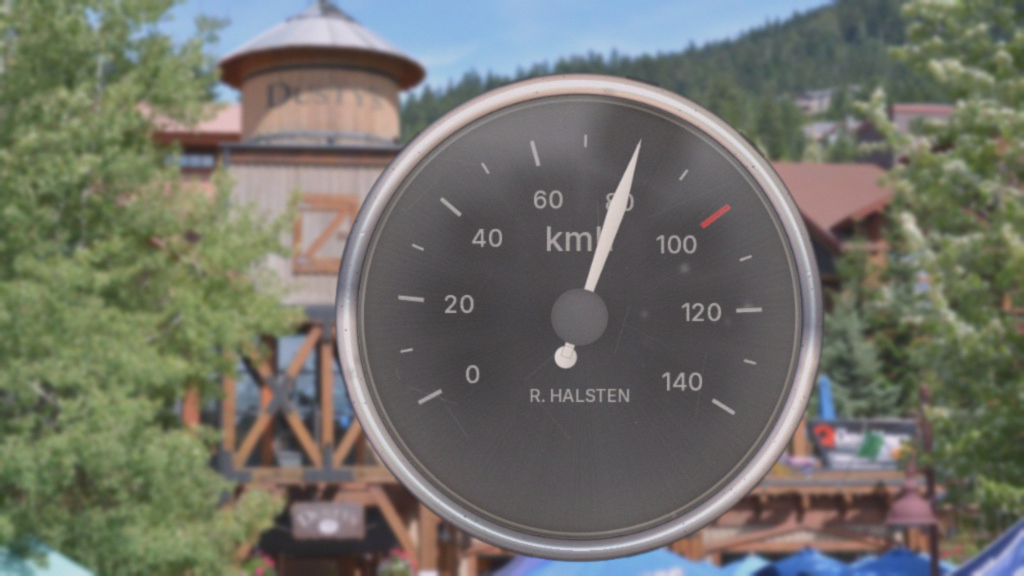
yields 80 km/h
